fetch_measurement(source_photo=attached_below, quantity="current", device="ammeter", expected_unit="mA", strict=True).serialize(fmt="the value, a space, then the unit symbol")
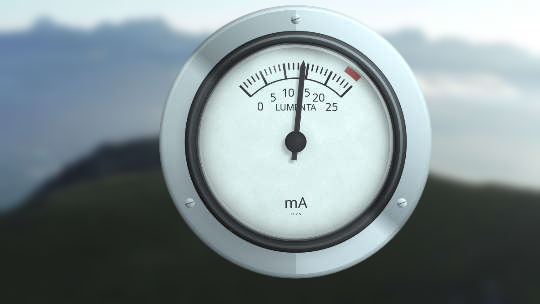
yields 14 mA
